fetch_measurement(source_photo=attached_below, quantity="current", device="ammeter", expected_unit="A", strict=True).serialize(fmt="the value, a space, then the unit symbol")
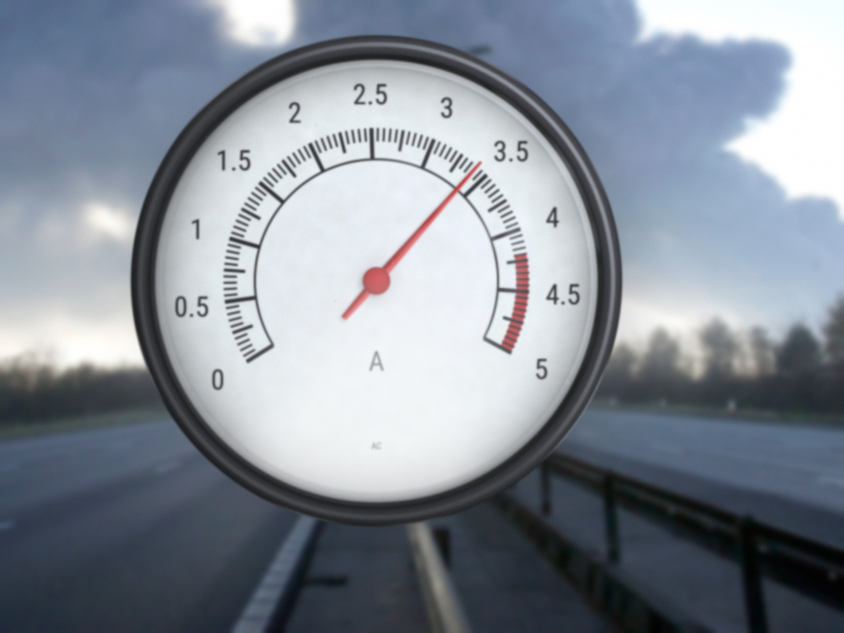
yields 3.4 A
